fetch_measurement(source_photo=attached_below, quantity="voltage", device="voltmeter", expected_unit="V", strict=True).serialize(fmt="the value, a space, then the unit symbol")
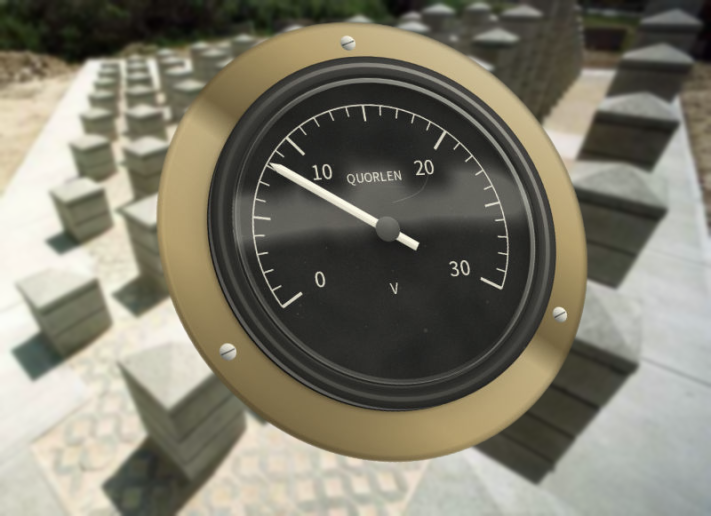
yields 8 V
